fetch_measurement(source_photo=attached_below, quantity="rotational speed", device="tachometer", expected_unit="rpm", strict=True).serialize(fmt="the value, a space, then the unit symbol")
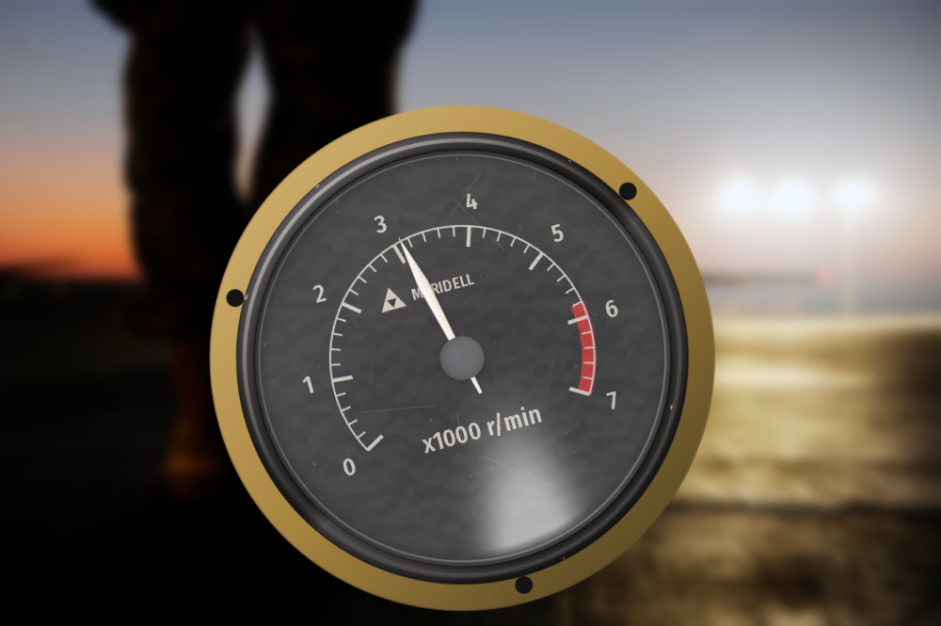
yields 3100 rpm
